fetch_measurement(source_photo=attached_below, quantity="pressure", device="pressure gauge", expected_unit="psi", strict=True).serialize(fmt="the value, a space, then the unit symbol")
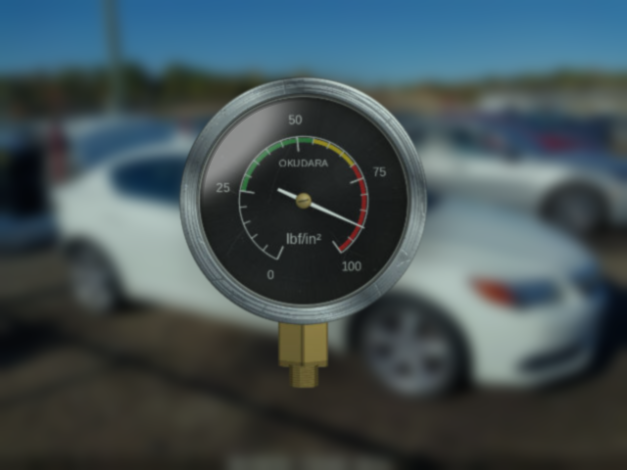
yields 90 psi
